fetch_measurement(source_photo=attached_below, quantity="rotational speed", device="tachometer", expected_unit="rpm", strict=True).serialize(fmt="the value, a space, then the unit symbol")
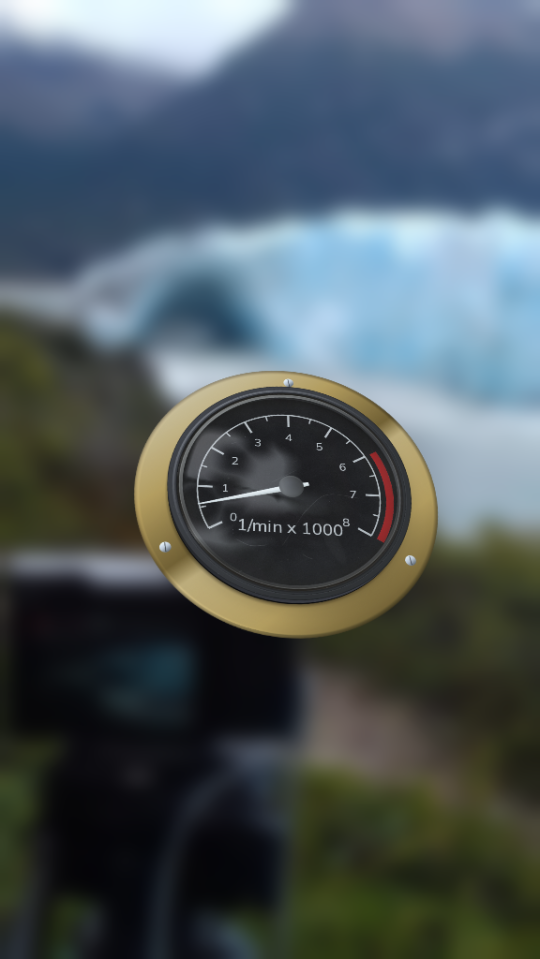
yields 500 rpm
